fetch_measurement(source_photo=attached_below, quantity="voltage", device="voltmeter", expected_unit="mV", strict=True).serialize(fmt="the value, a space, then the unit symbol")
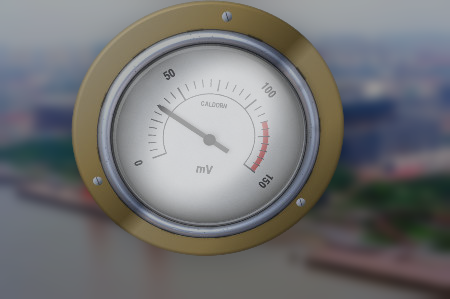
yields 35 mV
